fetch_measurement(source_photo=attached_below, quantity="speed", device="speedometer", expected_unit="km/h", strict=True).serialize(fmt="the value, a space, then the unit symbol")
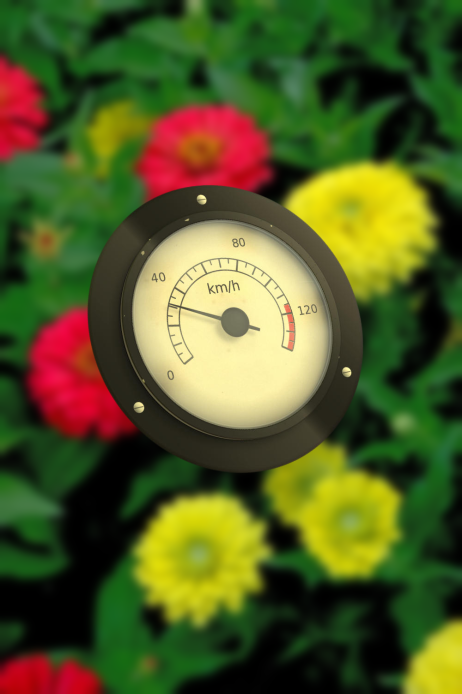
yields 30 km/h
